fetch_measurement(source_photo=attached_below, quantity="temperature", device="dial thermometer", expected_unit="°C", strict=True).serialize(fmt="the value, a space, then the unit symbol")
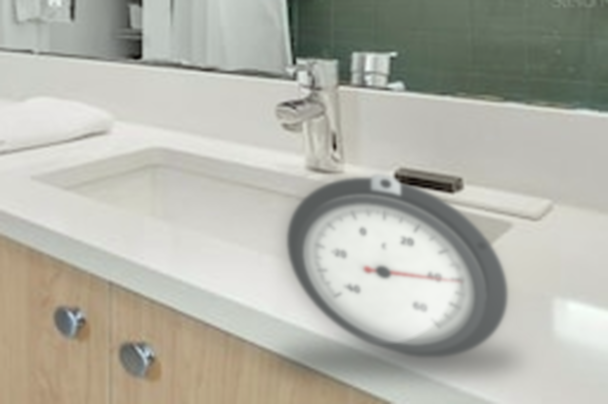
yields 40 °C
